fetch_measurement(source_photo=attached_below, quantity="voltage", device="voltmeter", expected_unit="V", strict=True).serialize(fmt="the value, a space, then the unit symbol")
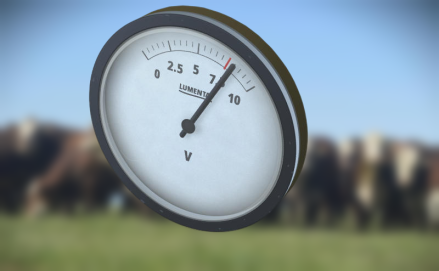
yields 8 V
